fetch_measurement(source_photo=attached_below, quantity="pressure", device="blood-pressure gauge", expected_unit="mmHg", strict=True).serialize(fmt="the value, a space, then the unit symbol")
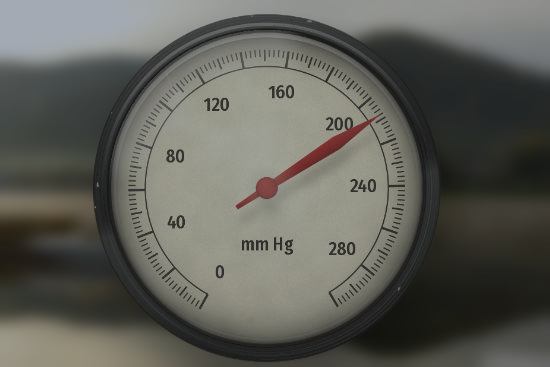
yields 208 mmHg
